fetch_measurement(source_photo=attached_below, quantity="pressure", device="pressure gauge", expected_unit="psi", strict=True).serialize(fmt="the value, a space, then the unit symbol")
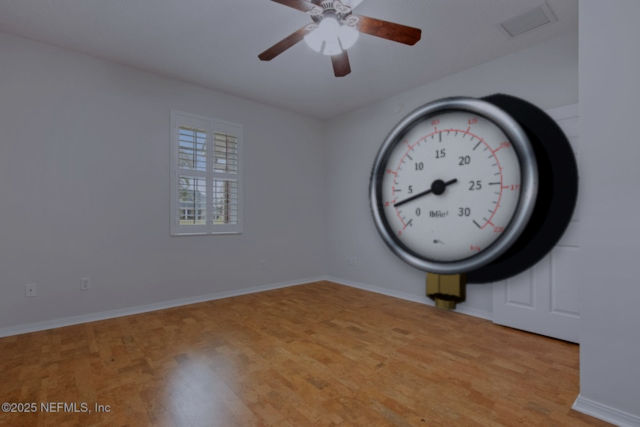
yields 3 psi
